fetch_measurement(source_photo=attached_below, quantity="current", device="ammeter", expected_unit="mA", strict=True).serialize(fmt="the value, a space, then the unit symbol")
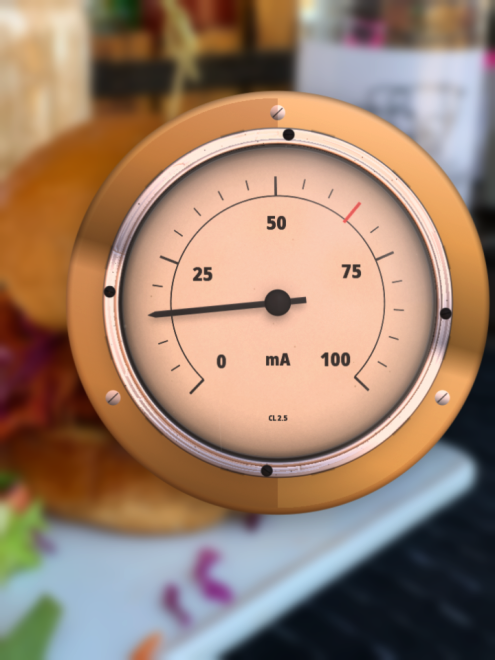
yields 15 mA
